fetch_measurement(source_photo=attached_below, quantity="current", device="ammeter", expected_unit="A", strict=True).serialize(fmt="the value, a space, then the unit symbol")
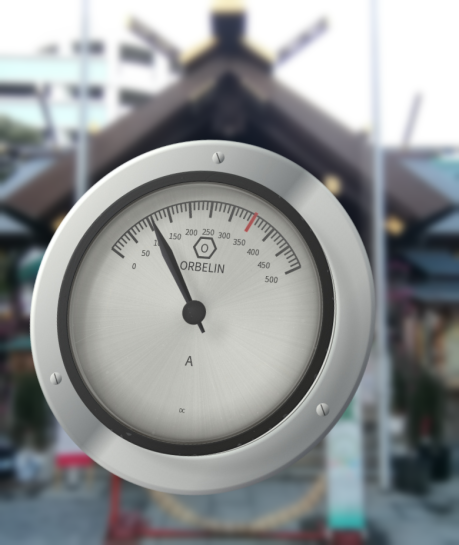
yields 110 A
